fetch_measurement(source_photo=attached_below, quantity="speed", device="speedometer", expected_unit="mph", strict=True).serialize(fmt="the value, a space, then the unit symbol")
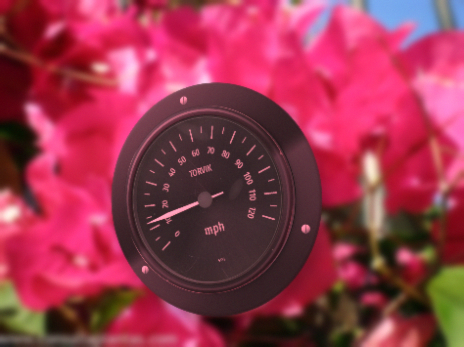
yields 12.5 mph
